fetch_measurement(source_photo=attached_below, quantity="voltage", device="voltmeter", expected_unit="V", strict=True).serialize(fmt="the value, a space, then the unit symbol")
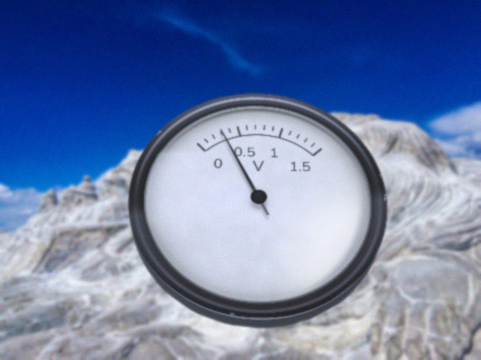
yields 0.3 V
